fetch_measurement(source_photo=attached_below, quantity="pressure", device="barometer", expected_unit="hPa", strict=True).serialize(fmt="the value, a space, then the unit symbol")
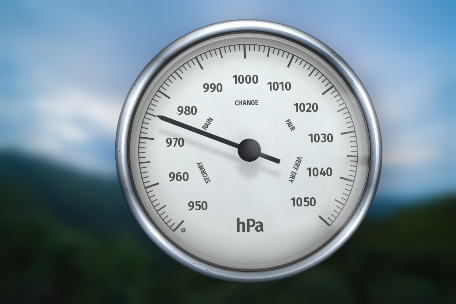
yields 975 hPa
